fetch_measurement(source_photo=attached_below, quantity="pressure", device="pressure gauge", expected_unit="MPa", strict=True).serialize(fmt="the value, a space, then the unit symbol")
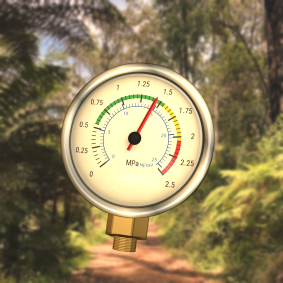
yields 1.45 MPa
